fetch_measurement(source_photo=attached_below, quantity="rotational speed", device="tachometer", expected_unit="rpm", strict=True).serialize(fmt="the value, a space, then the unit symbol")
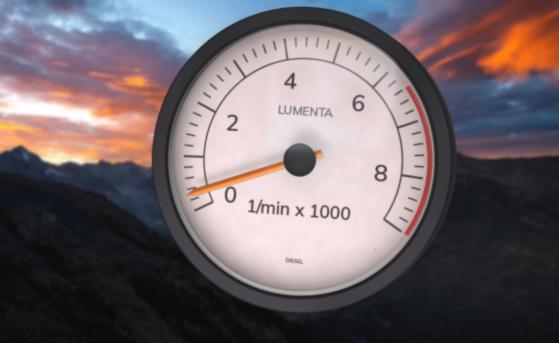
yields 300 rpm
